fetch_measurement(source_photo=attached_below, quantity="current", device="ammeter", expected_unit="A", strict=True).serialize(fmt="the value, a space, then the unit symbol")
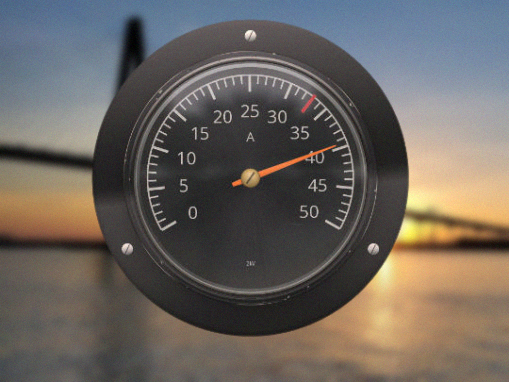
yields 39.5 A
